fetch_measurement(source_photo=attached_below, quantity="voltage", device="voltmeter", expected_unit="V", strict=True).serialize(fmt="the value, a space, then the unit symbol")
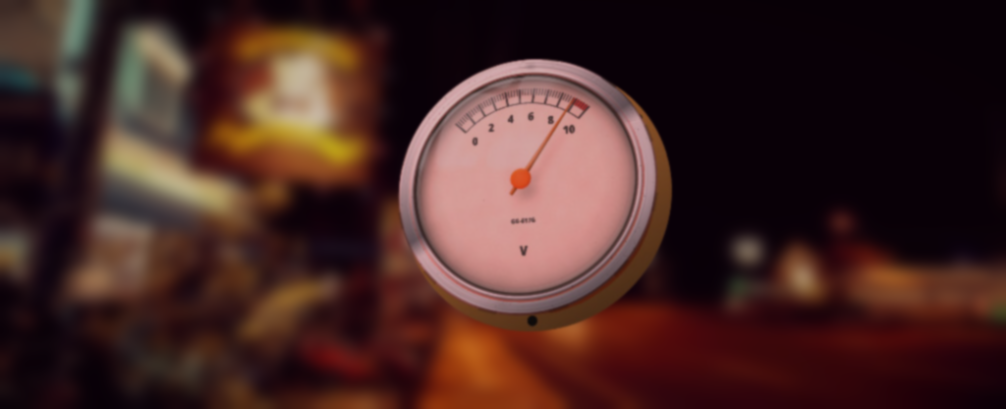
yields 9 V
